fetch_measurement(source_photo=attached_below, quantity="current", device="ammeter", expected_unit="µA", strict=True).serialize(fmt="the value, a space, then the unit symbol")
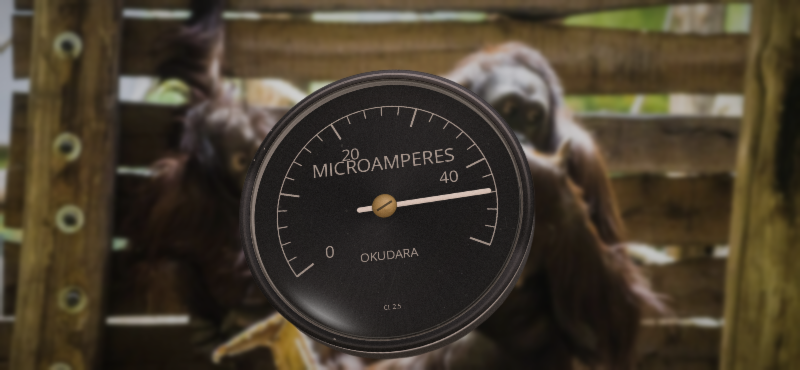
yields 44 µA
